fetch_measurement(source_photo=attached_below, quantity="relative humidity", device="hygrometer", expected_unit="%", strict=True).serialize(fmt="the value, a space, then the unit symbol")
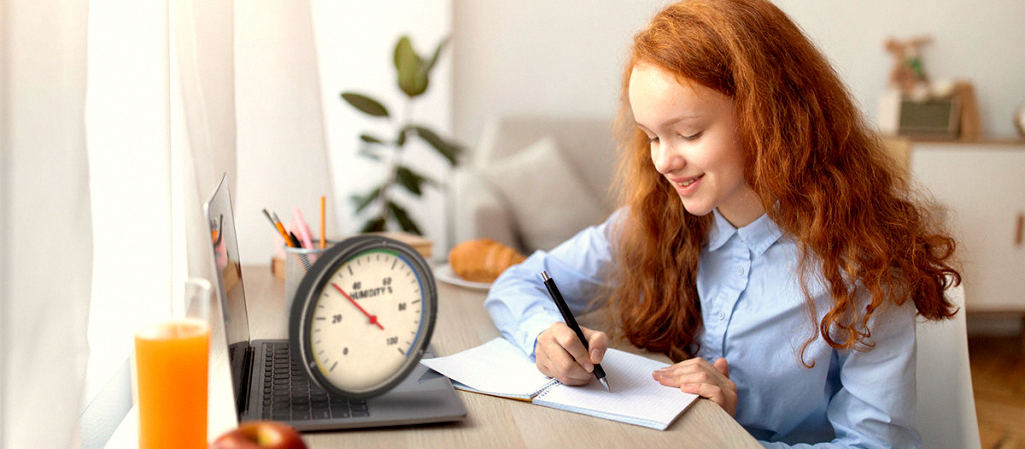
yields 32 %
